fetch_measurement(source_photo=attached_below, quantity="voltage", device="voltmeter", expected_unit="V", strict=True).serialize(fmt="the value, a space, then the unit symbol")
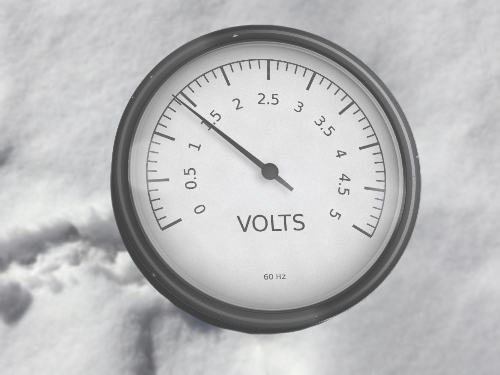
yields 1.4 V
